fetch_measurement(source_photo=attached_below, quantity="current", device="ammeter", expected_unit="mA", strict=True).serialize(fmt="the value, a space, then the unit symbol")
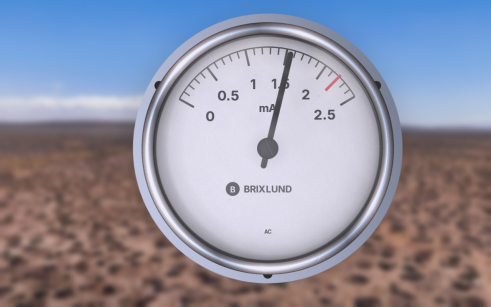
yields 1.55 mA
